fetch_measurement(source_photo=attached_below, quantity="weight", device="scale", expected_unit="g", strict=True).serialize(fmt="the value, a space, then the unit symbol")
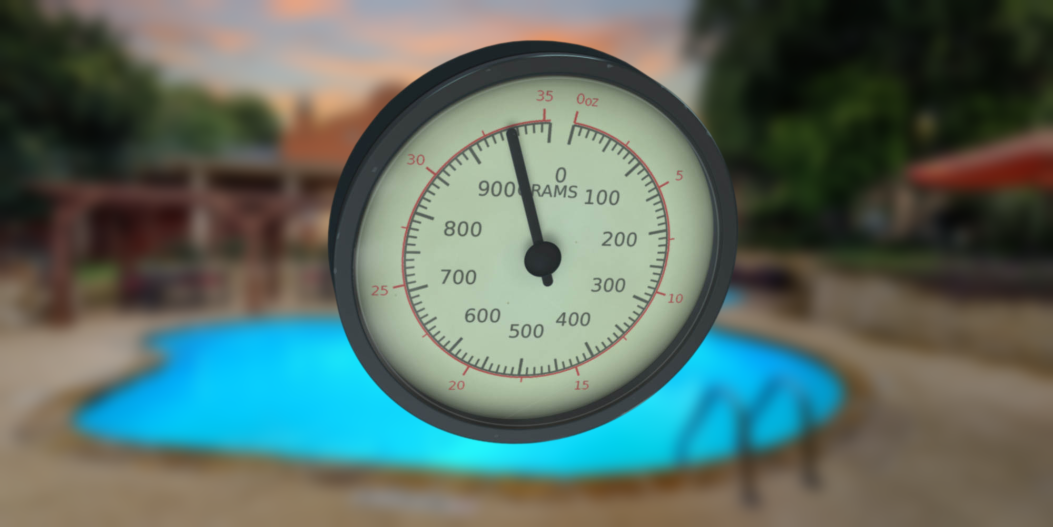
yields 950 g
